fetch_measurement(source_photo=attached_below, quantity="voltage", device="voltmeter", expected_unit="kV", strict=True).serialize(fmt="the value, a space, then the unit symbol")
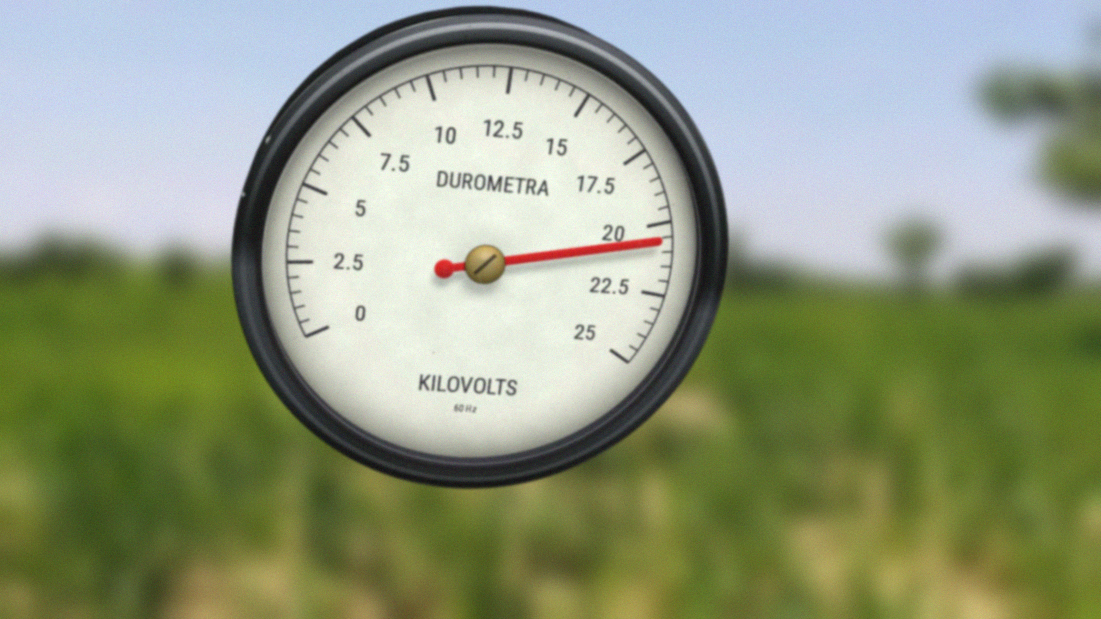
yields 20.5 kV
